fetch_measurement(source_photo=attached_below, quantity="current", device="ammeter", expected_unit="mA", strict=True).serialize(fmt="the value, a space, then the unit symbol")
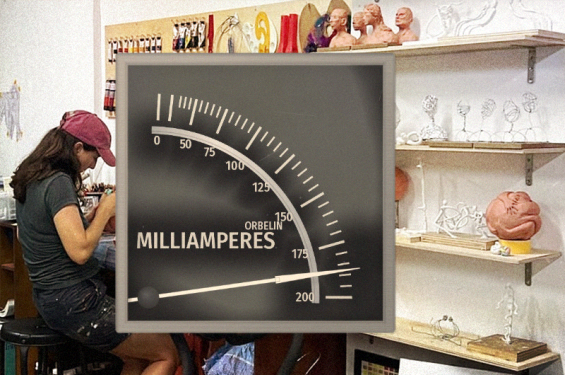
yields 187.5 mA
